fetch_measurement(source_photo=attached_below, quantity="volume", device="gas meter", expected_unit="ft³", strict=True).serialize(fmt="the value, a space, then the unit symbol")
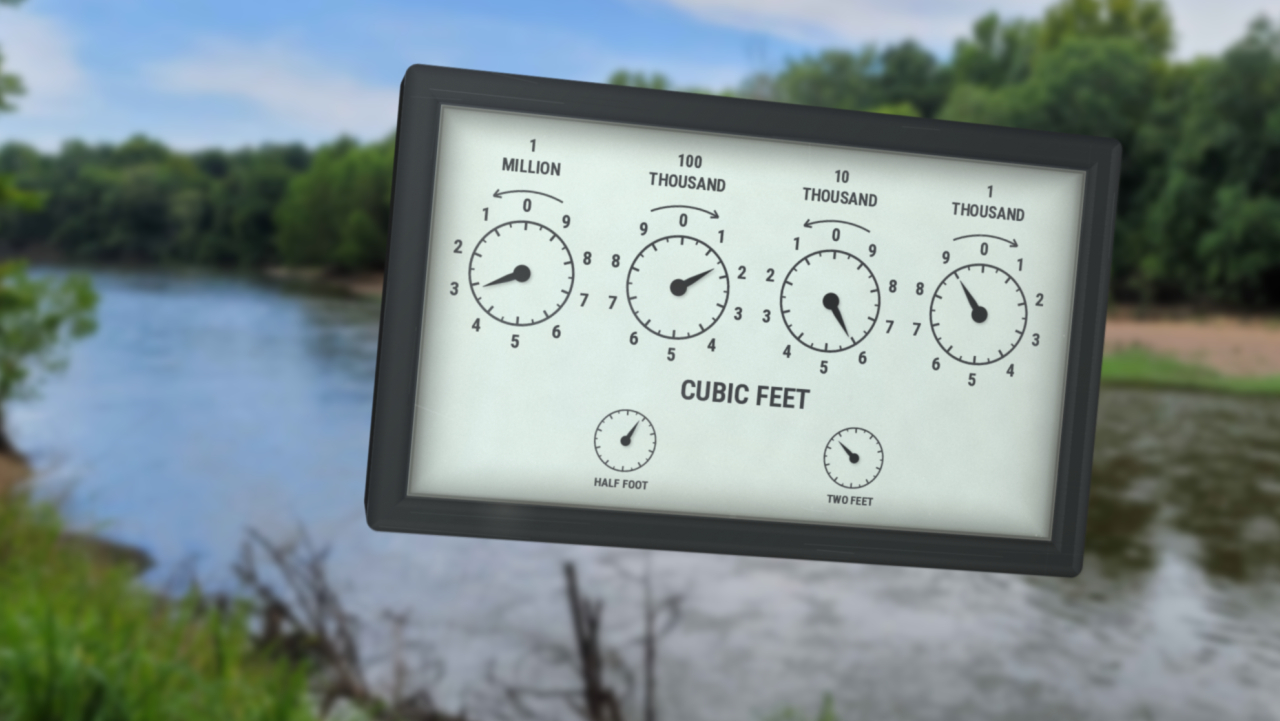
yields 315900 ft³
